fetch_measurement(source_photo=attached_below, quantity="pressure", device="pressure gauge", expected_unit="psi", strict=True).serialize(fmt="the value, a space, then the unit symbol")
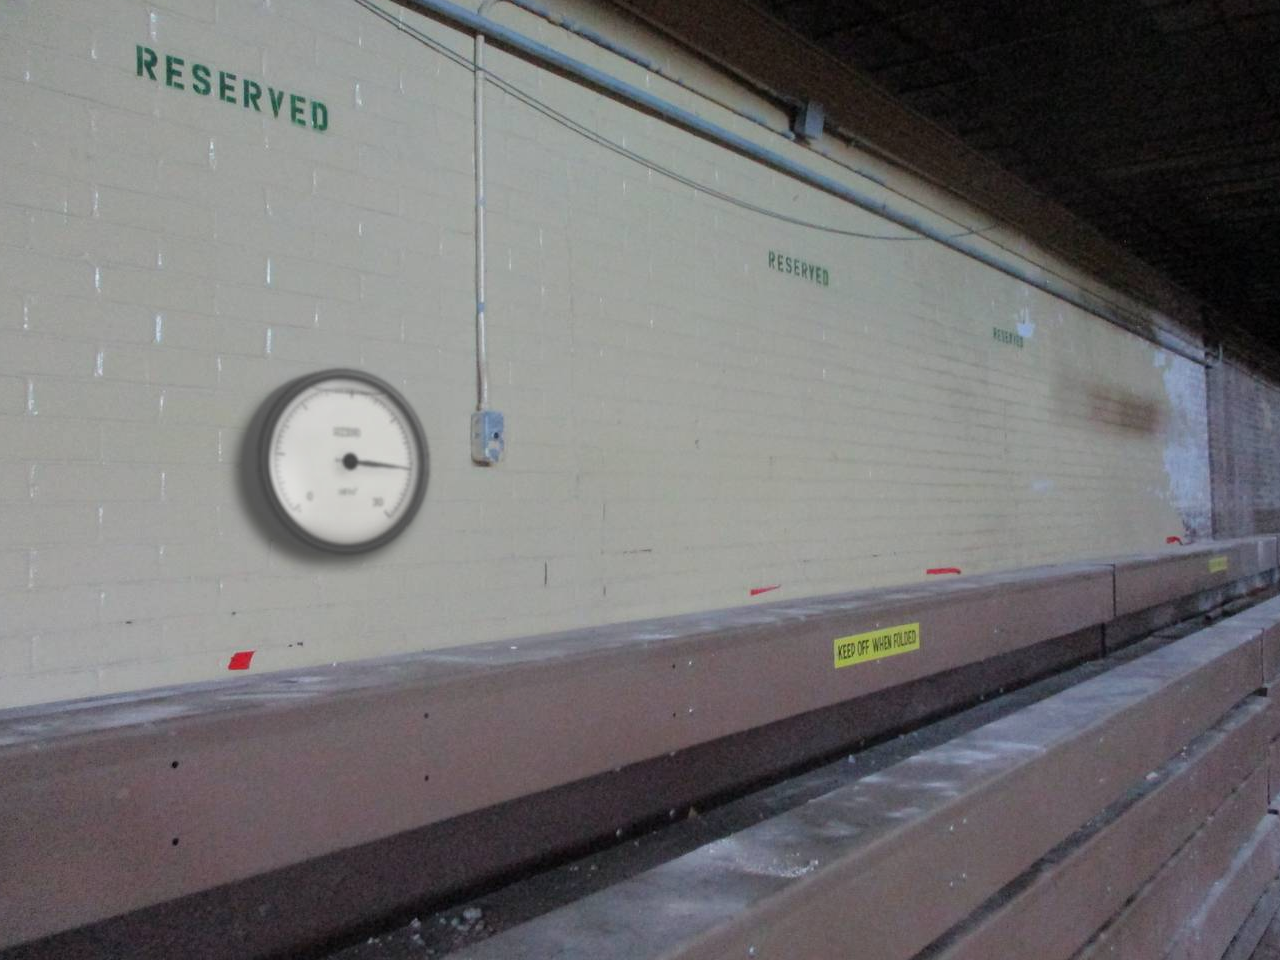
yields 25 psi
